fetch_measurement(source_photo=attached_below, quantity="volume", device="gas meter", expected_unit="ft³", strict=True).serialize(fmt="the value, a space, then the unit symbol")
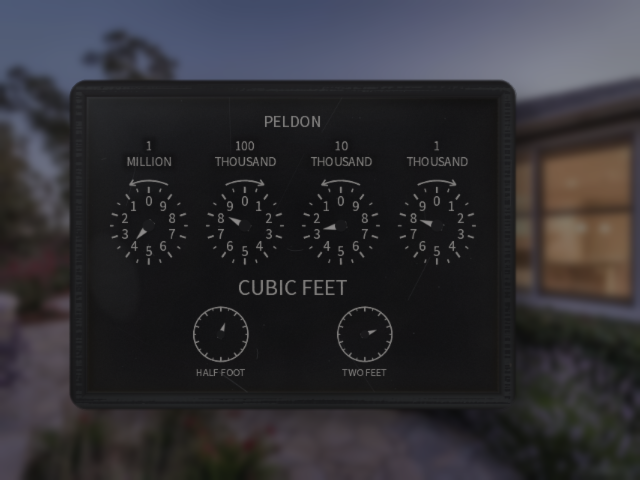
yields 382800 ft³
